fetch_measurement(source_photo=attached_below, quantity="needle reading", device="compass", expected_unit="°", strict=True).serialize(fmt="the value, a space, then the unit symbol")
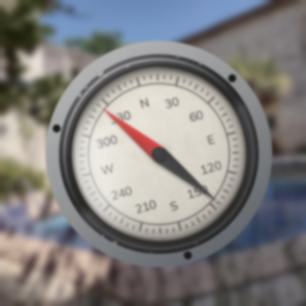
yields 325 °
